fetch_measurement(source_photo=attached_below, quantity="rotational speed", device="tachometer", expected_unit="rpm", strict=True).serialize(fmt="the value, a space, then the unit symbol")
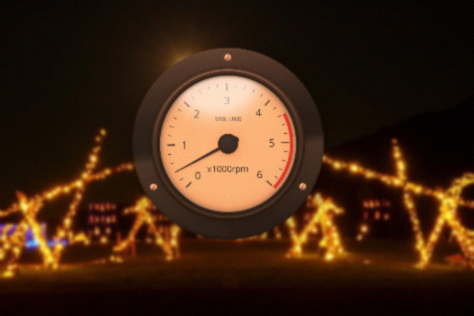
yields 400 rpm
